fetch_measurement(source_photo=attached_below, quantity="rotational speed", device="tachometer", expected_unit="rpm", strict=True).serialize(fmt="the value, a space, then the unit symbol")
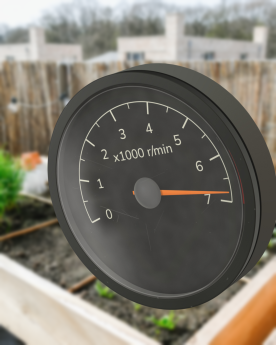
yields 6750 rpm
